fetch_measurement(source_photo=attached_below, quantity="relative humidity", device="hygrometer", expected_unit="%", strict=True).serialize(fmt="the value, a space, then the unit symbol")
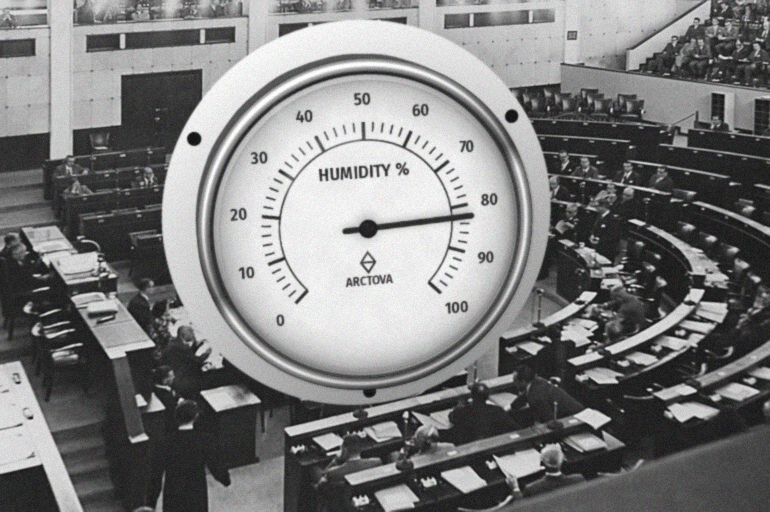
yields 82 %
